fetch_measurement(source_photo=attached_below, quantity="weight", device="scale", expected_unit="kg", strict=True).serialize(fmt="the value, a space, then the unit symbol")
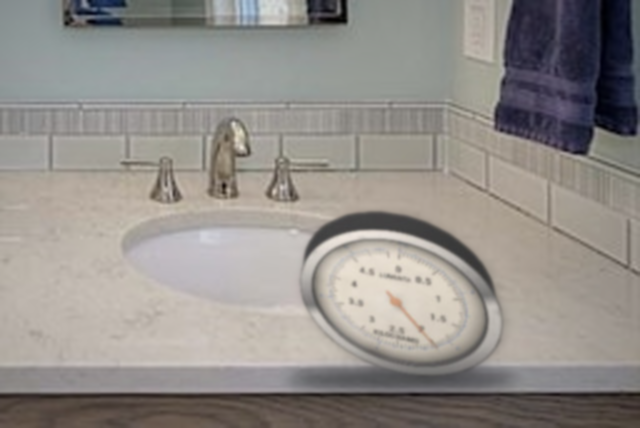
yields 2 kg
